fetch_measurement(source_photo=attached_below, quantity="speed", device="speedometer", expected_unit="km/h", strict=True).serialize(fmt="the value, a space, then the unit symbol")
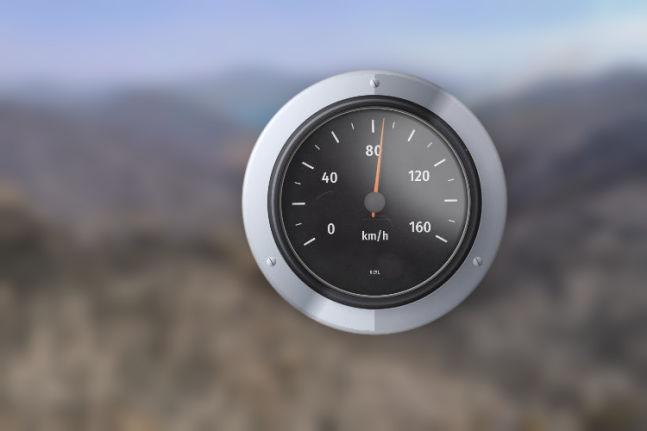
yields 85 km/h
